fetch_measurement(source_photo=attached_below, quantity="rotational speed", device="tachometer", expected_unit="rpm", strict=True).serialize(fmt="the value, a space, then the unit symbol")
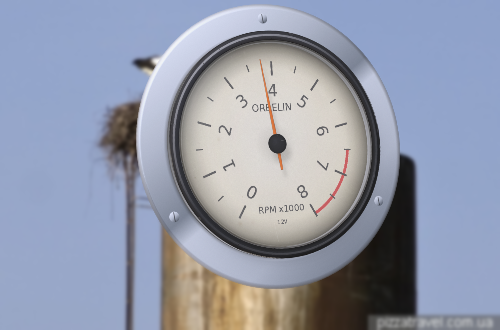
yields 3750 rpm
